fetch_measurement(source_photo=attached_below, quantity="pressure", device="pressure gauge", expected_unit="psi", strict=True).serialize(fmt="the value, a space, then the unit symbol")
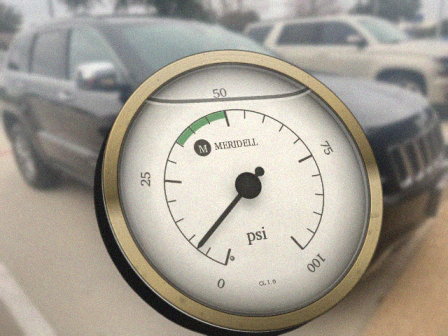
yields 7.5 psi
